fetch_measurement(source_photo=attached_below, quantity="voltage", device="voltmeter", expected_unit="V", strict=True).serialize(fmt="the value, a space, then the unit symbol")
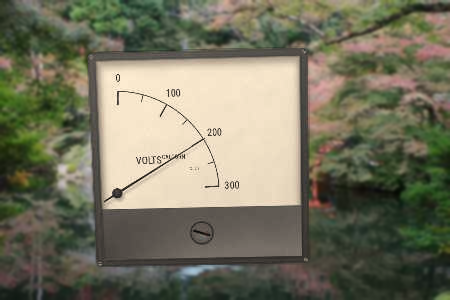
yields 200 V
